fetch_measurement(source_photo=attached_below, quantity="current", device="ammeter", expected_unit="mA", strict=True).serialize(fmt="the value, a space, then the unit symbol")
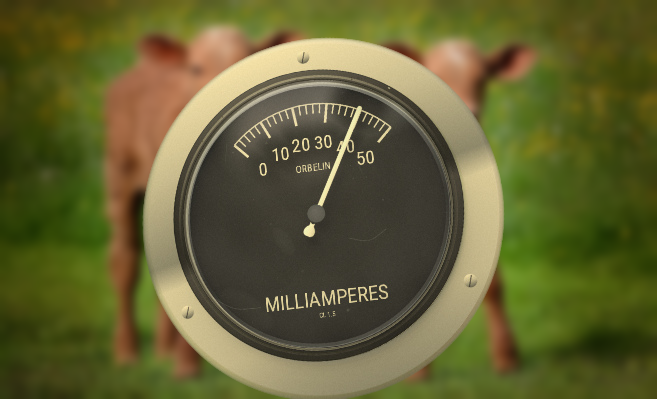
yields 40 mA
